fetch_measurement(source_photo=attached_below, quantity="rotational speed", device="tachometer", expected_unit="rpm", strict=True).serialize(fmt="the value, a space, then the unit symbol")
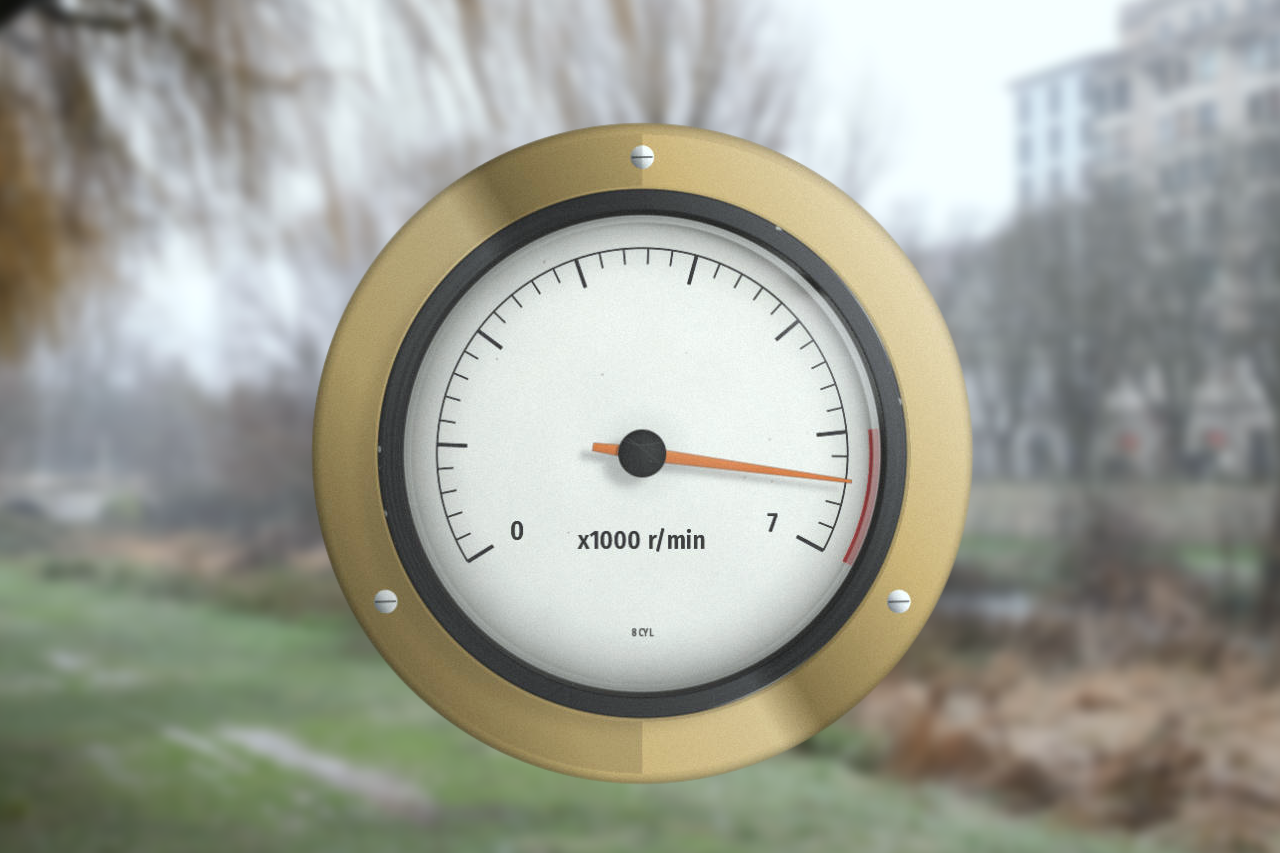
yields 6400 rpm
